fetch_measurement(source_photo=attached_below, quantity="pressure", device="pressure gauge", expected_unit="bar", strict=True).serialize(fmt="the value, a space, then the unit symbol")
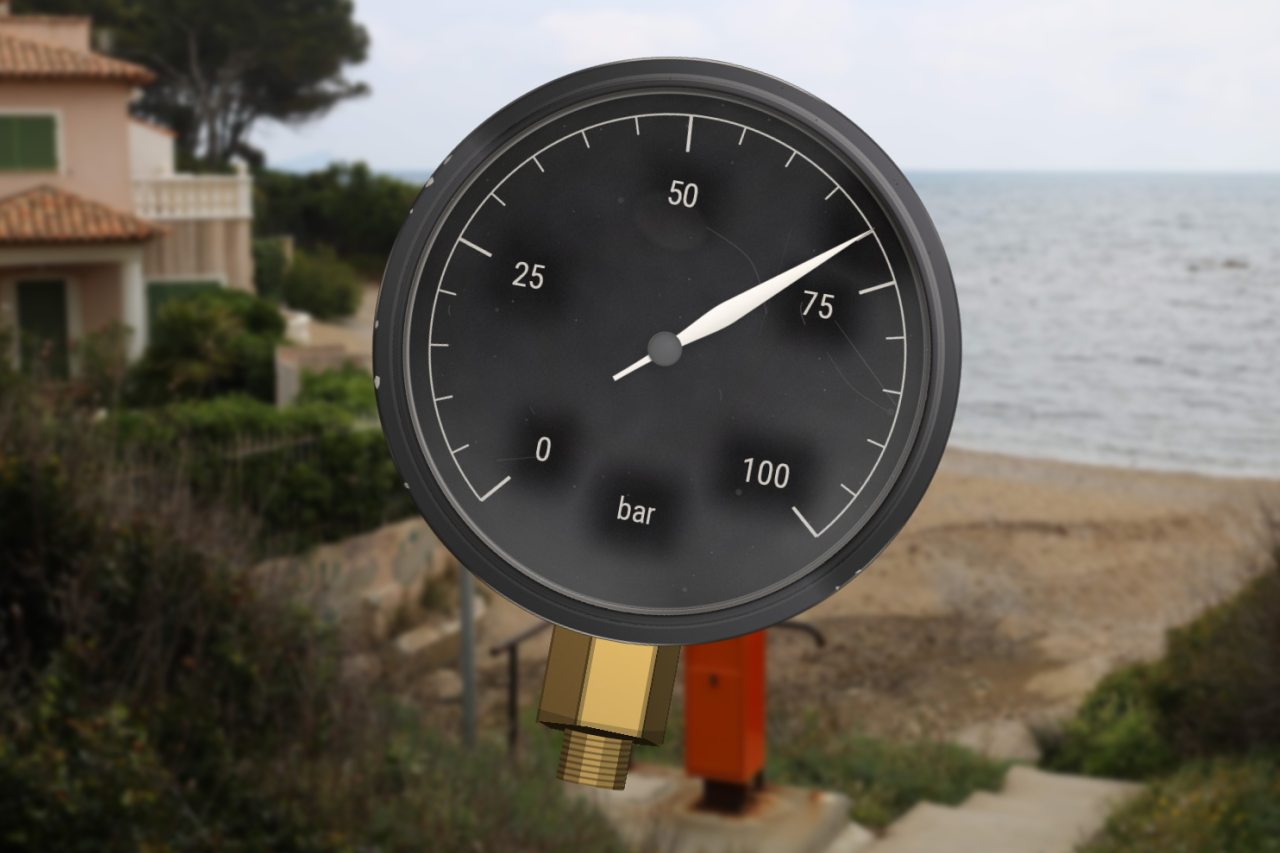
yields 70 bar
